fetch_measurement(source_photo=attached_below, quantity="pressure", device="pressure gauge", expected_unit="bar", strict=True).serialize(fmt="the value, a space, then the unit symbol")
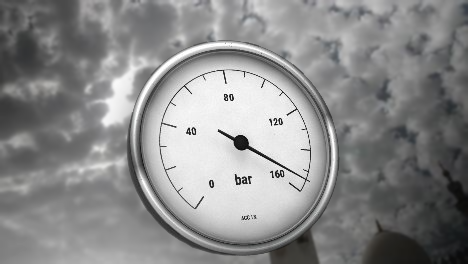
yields 155 bar
